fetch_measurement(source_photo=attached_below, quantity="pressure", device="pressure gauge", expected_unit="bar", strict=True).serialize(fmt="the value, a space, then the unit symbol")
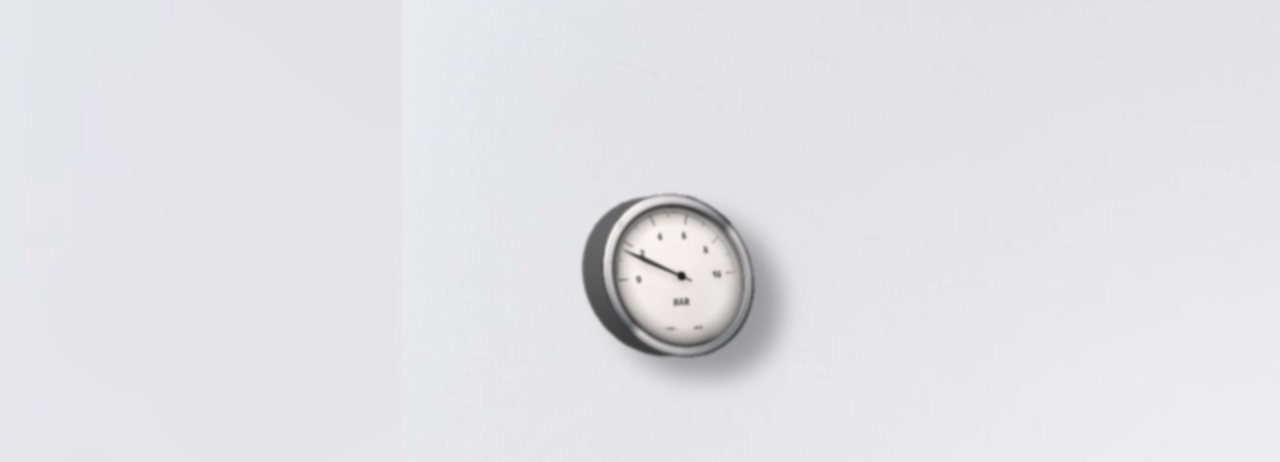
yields 1.5 bar
